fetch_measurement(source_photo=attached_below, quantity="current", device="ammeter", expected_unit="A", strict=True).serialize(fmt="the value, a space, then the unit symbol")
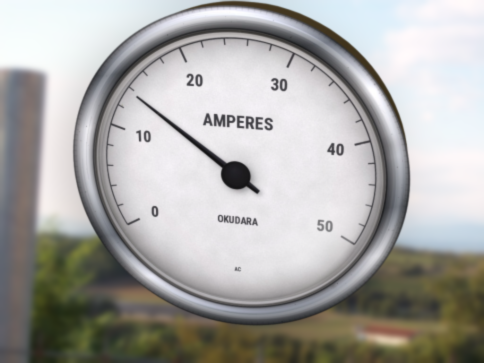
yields 14 A
